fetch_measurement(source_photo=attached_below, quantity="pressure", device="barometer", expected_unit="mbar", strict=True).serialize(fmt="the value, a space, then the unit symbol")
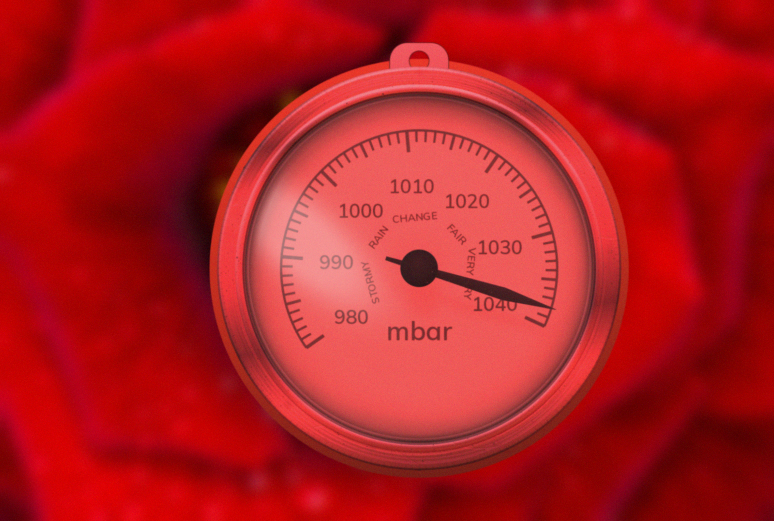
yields 1038 mbar
